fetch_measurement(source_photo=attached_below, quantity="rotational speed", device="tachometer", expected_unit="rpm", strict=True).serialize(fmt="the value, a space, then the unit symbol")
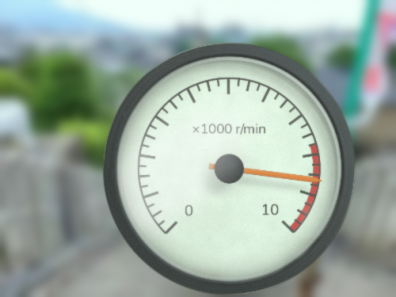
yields 8625 rpm
